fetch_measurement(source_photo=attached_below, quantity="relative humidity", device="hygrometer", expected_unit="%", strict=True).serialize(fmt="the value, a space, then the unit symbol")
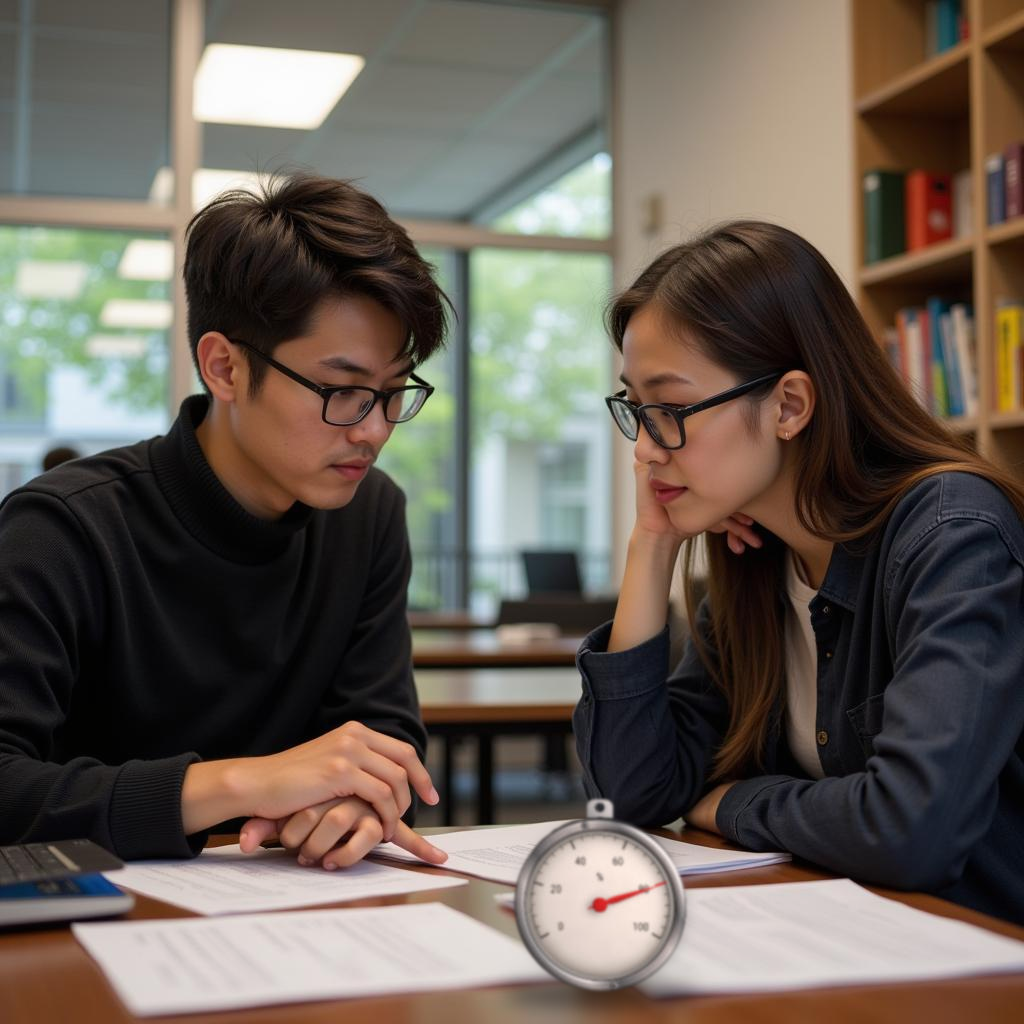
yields 80 %
